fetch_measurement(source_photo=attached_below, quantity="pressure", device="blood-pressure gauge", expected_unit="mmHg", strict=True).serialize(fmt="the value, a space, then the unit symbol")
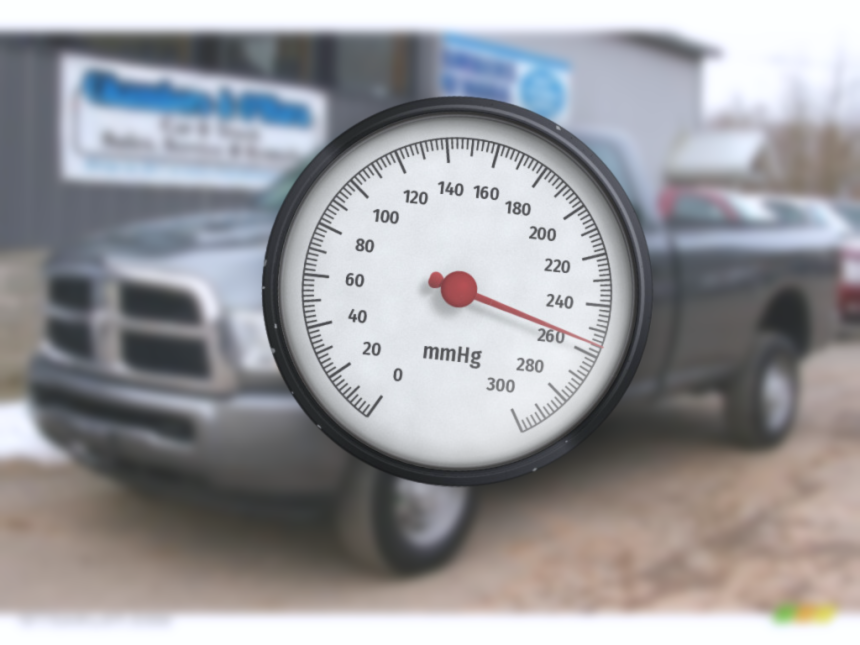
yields 256 mmHg
